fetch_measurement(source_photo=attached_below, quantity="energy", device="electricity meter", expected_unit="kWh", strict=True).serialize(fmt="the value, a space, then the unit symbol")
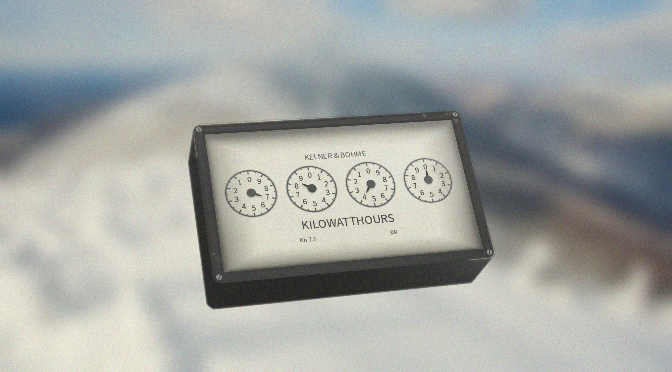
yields 6840 kWh
